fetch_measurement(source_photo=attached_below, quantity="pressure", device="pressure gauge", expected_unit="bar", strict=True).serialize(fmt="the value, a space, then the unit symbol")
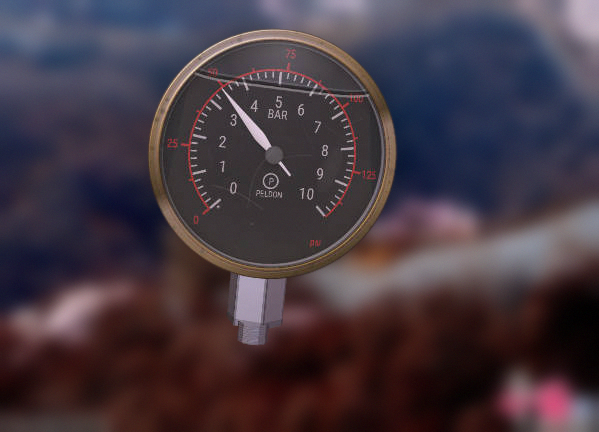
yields 3.4 bar
